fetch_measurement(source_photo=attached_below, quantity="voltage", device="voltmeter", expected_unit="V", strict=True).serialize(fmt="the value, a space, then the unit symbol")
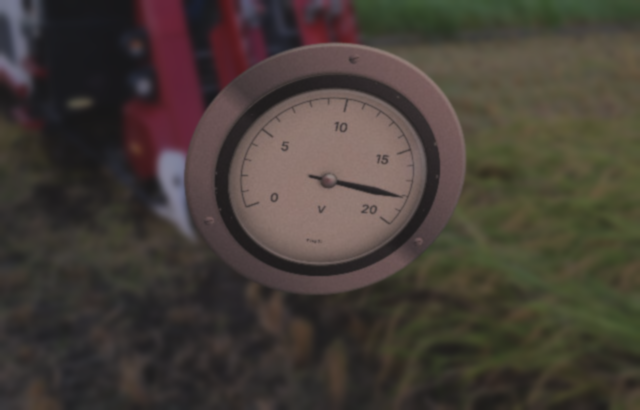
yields 18 V
